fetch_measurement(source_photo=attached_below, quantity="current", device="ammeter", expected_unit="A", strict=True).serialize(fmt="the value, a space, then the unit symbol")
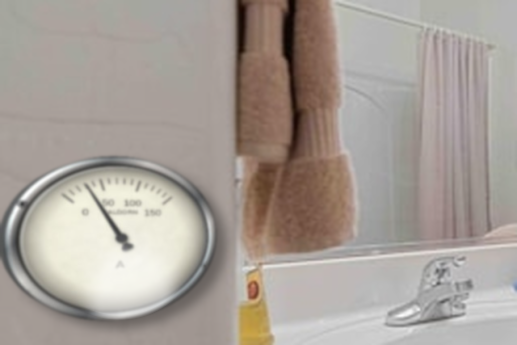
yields 30 A
